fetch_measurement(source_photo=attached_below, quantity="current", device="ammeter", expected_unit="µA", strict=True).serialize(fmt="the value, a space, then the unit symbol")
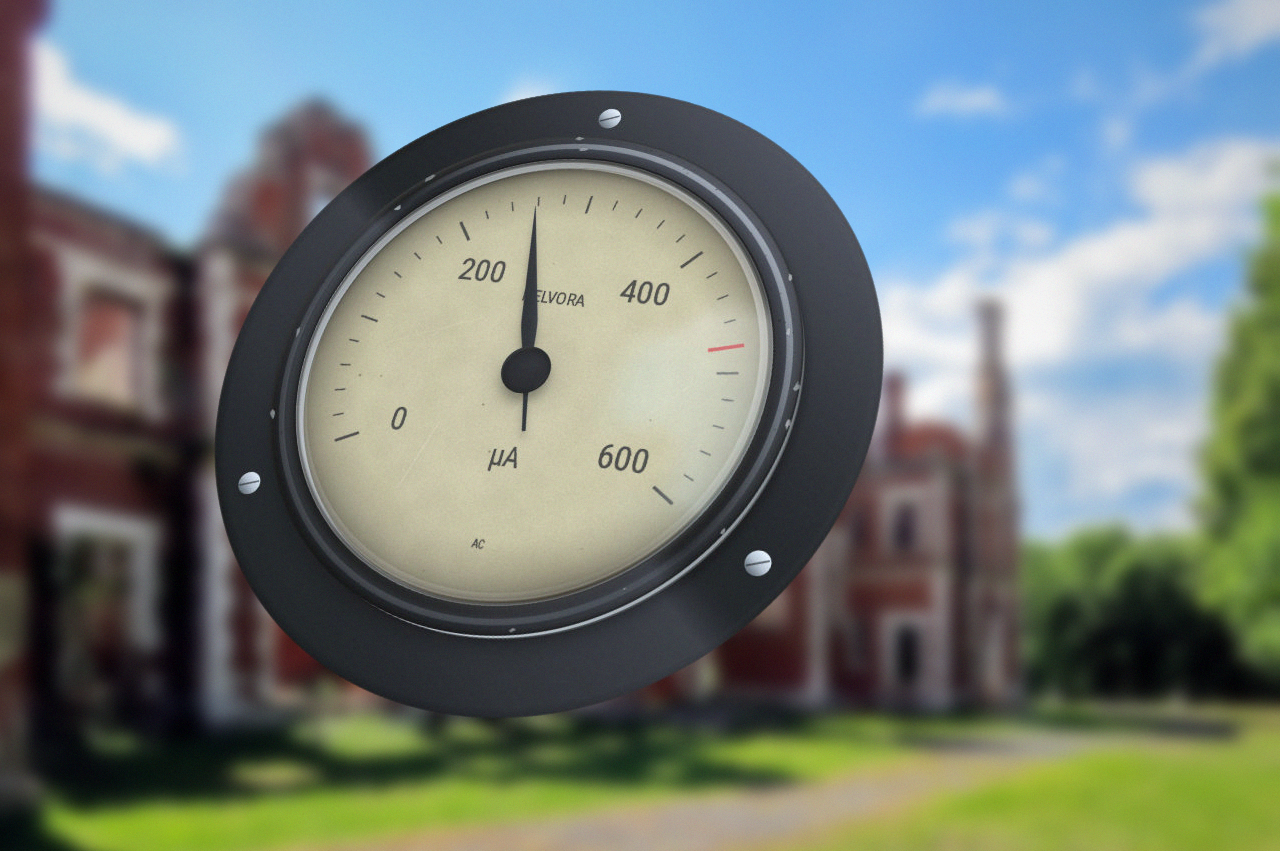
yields 260 µA
